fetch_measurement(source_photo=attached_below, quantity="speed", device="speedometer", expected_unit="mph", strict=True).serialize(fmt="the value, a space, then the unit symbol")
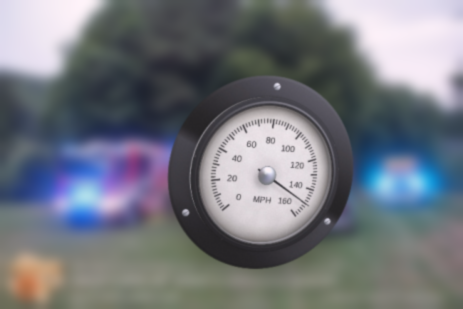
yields 150 mph
